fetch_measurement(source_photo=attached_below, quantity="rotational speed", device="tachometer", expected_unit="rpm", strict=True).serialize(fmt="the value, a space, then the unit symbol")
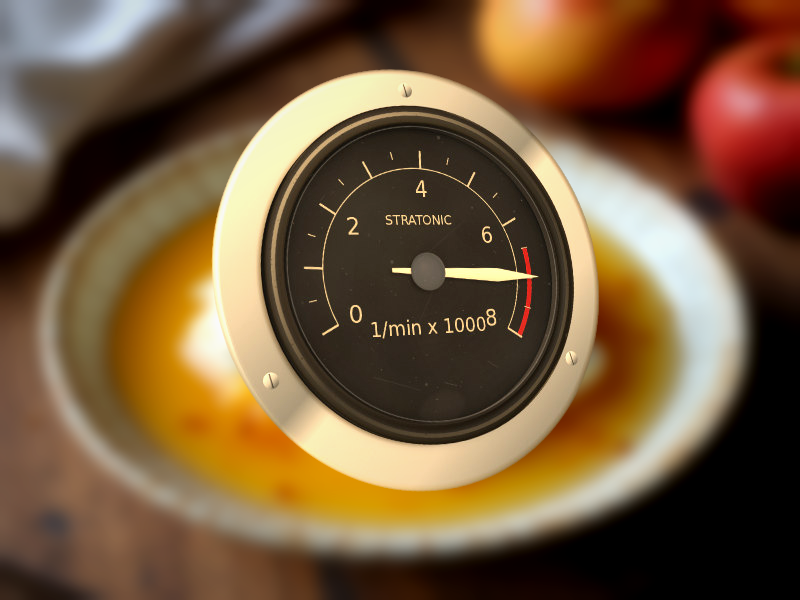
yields 7000 rpm
